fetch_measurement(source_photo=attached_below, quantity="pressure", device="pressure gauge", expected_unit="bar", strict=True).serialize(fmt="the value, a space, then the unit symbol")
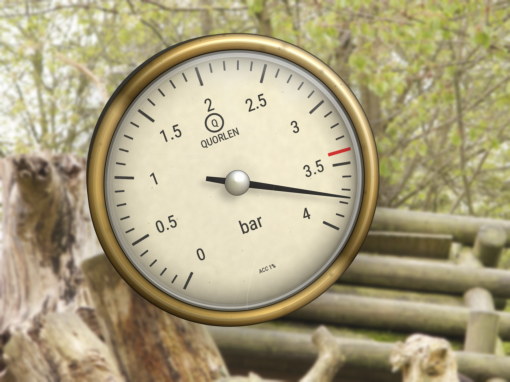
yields 3.75 bar
